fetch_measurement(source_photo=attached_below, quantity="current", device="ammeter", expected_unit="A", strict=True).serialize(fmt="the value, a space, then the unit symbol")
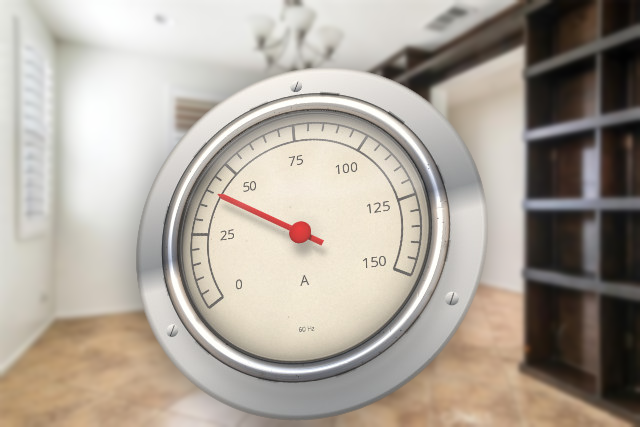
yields 40 A
